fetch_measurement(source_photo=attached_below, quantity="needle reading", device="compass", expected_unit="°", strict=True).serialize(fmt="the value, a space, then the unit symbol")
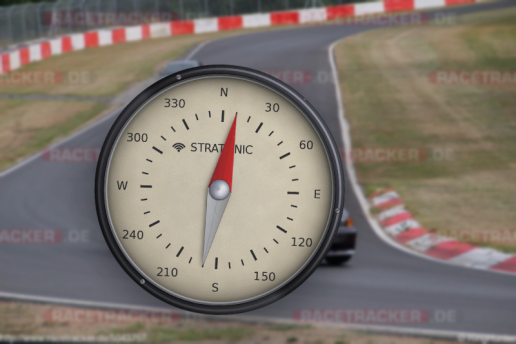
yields 10 °
